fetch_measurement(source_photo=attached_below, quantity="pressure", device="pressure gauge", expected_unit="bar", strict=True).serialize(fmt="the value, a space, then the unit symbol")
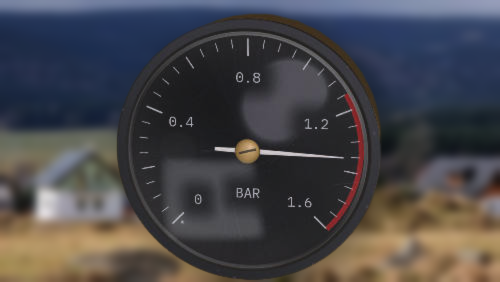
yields 1.35 bar
